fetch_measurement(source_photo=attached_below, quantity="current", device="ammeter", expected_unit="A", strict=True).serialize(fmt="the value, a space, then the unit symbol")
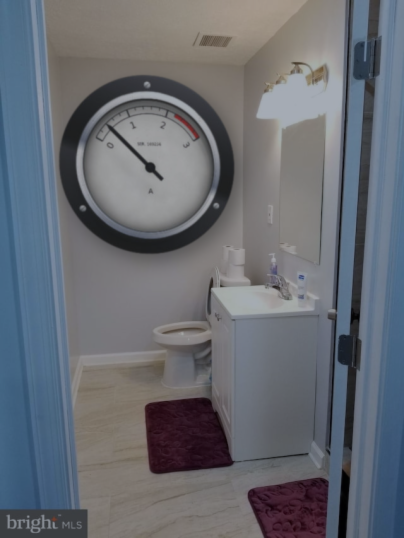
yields 0.4 A
